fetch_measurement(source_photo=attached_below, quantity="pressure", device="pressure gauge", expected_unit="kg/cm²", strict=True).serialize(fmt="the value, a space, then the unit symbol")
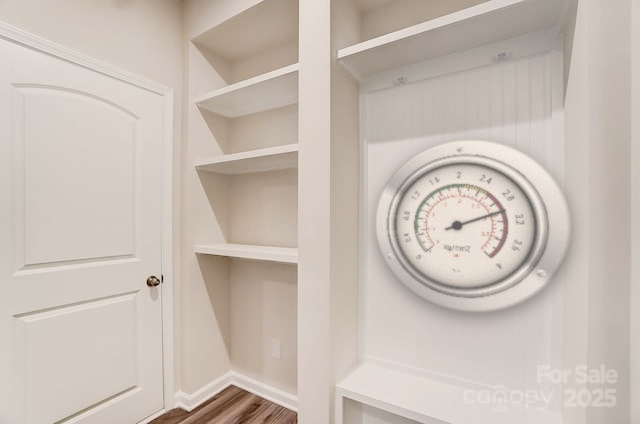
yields 3 kg/cm²
